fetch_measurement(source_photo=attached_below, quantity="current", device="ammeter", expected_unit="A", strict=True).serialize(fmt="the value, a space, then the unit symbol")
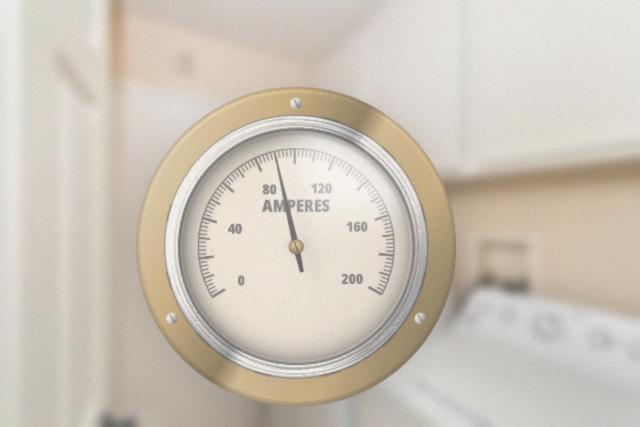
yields 90 A
